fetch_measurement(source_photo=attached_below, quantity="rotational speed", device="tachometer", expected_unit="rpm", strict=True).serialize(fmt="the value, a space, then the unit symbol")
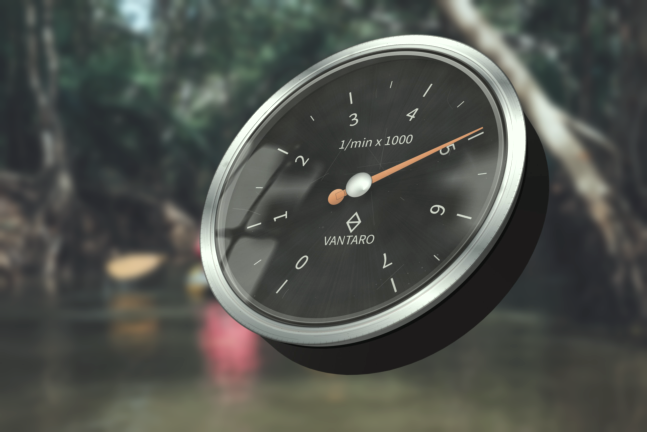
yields 5000 rpm
